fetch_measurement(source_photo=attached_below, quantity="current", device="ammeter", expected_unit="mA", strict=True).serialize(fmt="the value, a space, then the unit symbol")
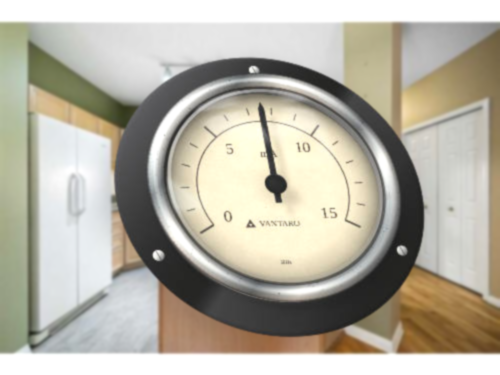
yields 7.5 mA
